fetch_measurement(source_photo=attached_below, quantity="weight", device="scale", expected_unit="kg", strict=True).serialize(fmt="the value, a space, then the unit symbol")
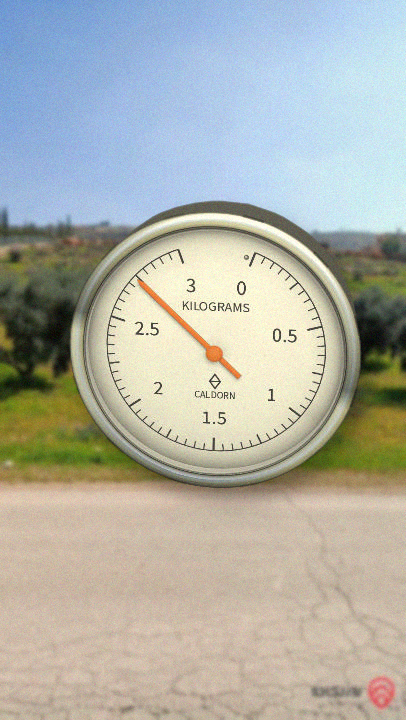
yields 2.75 kg
